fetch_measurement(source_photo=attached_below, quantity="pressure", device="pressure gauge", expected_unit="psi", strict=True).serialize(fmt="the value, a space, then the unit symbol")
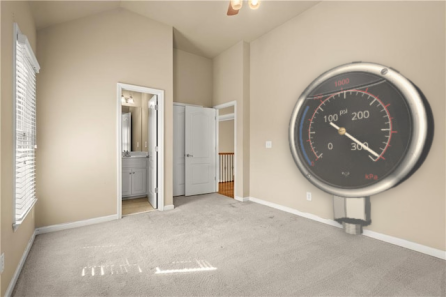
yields 290 psi
